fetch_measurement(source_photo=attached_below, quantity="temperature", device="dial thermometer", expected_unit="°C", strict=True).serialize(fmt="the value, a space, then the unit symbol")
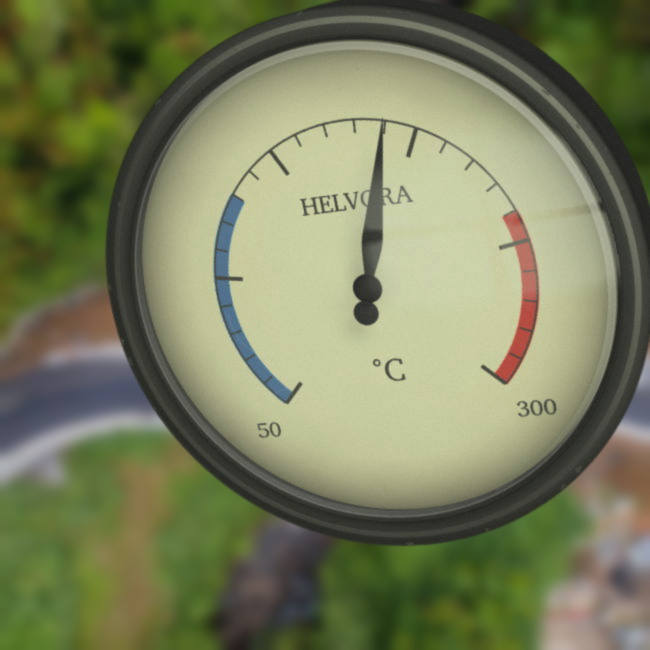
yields 190 °C
